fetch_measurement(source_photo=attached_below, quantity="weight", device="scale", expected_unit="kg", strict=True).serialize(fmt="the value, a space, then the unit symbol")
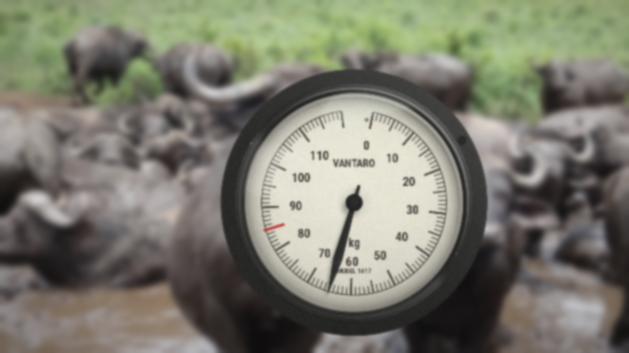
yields 65 kg
